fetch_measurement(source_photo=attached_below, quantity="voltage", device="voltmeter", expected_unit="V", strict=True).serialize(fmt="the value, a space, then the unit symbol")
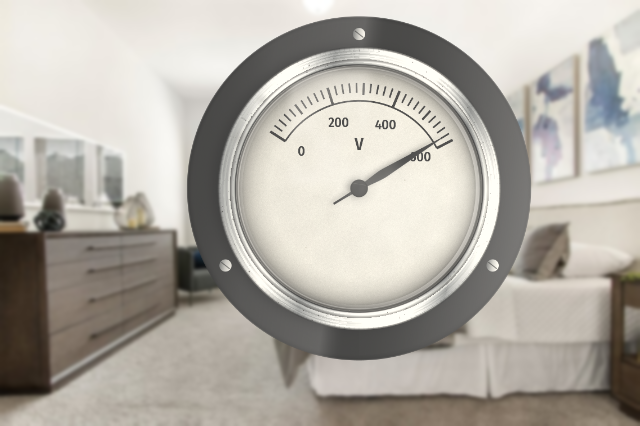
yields 580 V
